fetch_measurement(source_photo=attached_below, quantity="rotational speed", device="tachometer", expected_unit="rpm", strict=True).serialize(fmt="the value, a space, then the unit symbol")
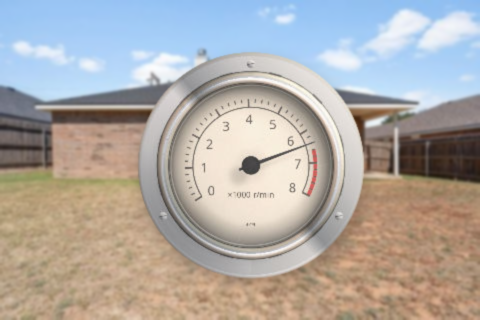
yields 6400 rpm
